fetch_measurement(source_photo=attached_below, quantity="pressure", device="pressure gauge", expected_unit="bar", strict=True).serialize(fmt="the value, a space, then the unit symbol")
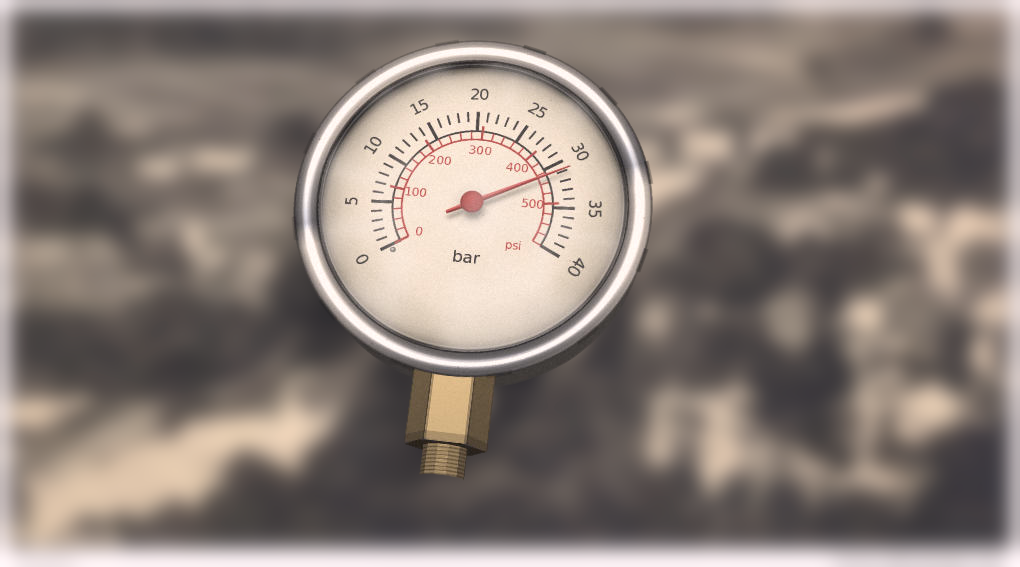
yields 31 bar
